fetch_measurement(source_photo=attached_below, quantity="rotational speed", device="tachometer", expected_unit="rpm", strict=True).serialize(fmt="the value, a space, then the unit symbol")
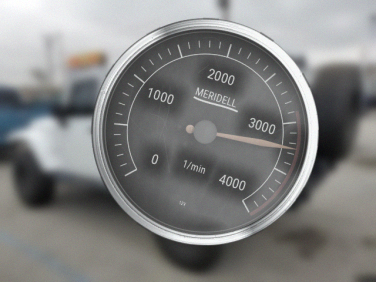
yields 3250 rpm
